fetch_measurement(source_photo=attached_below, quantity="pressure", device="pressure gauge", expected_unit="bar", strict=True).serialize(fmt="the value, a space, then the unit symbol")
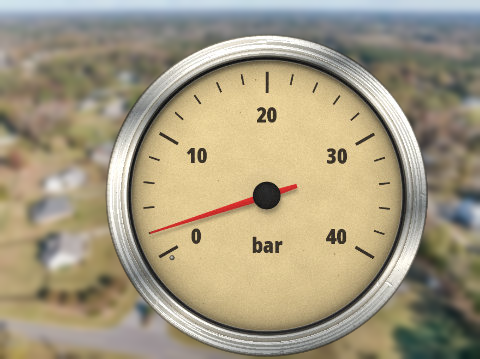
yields 2 bar
